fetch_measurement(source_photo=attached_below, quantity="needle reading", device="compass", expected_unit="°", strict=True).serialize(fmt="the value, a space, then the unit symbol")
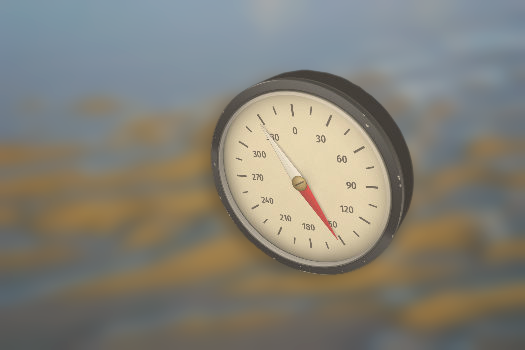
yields 150 °
